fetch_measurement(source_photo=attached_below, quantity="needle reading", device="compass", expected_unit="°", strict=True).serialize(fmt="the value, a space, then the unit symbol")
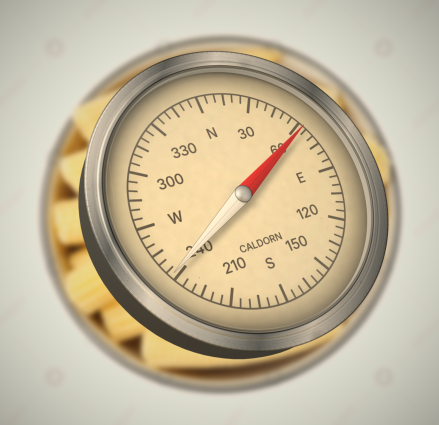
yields 62.5 °
